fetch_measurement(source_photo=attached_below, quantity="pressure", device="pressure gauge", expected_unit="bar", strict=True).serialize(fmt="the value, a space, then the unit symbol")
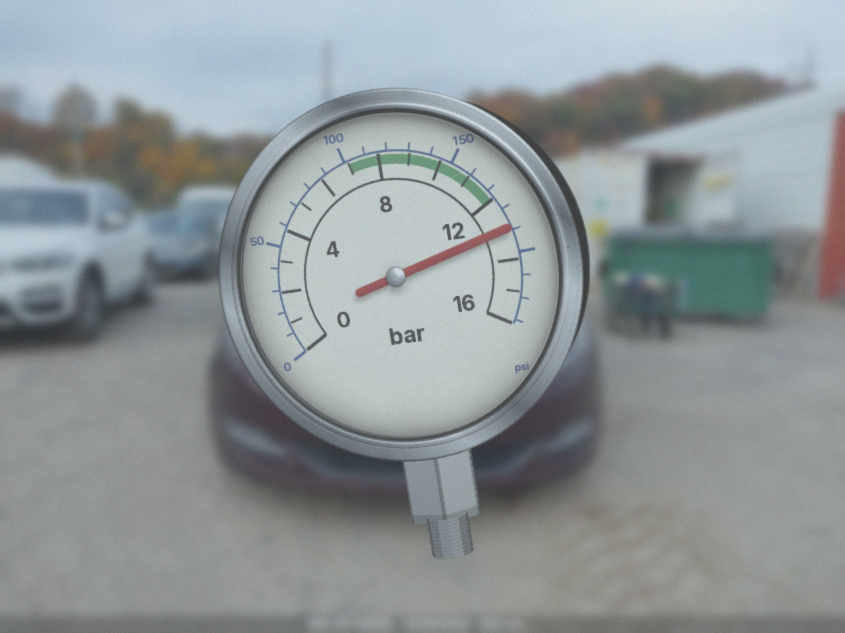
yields 13 bar
